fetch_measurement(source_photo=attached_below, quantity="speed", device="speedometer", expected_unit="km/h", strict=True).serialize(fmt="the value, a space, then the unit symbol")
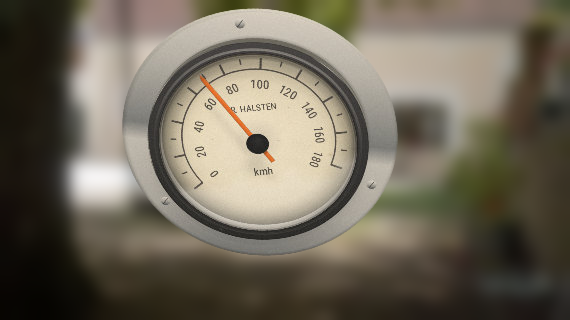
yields 70 km/h
